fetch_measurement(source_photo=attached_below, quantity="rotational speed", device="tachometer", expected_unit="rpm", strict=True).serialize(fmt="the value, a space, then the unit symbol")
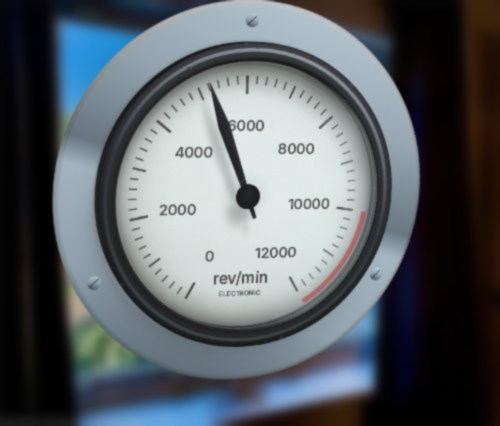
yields 5200 rpm
